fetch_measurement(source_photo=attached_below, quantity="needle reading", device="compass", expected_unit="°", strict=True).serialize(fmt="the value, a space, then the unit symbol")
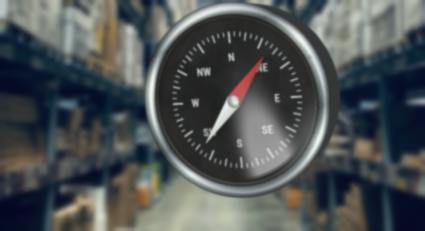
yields 40 °
